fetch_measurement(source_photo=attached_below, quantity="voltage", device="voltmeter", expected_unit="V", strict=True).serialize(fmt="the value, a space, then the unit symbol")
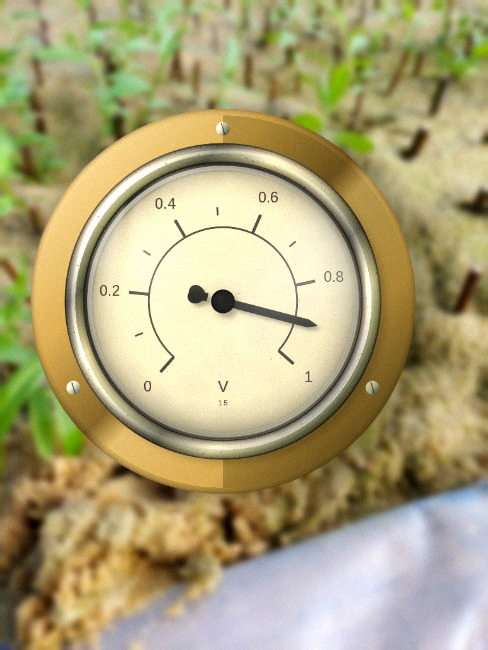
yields 0.9 V
